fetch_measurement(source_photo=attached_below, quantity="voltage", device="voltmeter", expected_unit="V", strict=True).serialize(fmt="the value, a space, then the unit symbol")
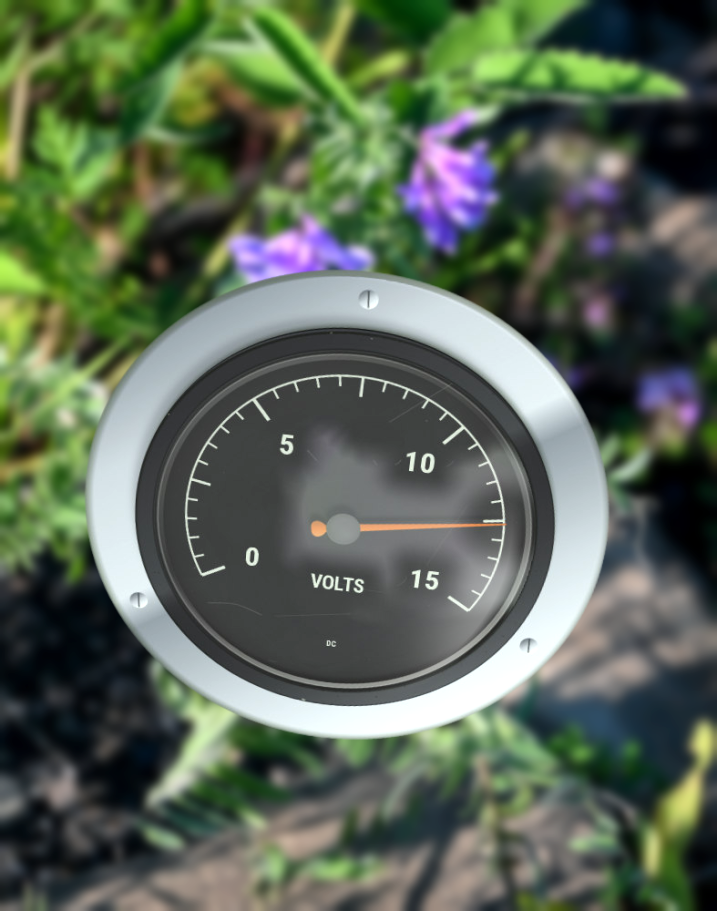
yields 12.5 V
